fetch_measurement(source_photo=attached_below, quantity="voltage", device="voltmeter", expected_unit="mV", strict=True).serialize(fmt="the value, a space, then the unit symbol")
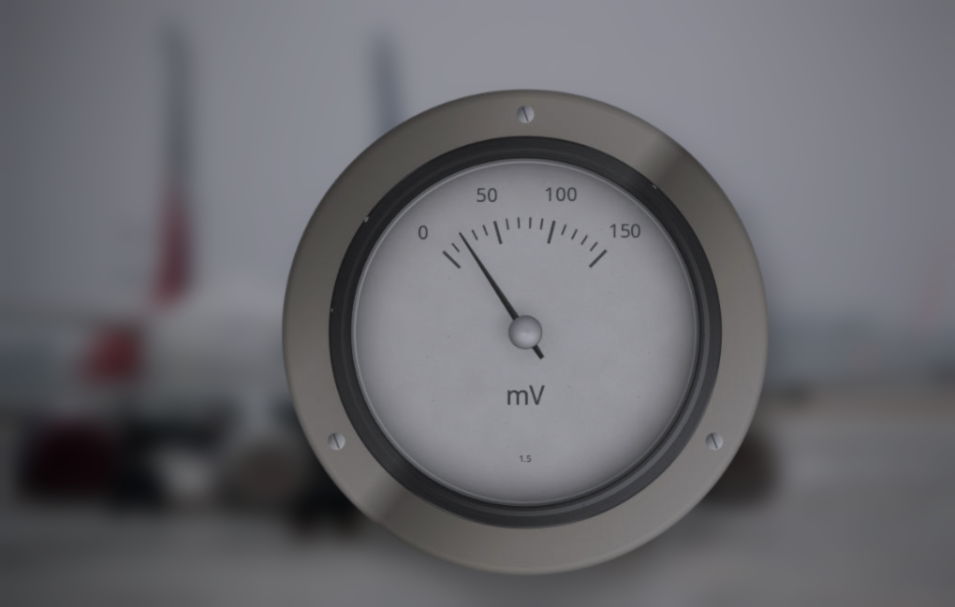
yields 20 mV
